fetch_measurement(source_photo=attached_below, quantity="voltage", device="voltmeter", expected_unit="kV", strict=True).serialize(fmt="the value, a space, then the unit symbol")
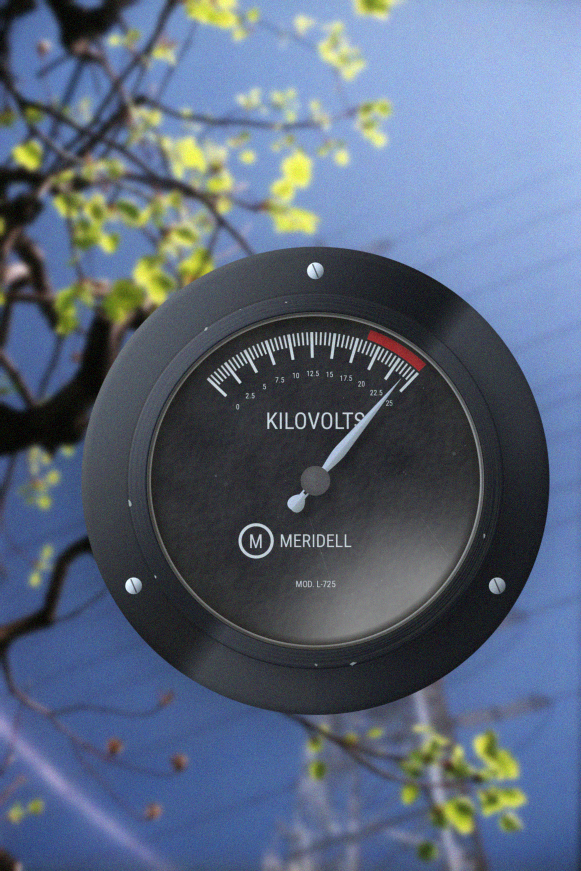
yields 24 kV
